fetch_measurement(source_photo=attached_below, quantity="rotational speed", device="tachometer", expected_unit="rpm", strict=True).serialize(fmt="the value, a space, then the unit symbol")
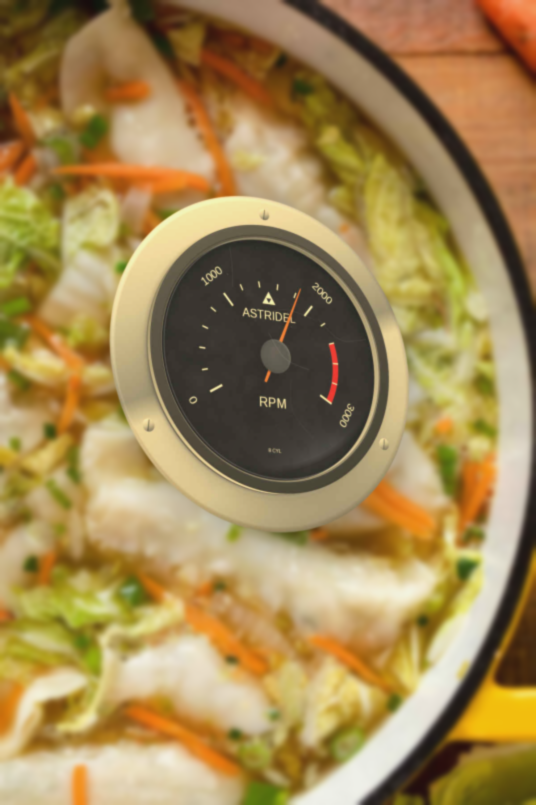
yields 1800 rpm
